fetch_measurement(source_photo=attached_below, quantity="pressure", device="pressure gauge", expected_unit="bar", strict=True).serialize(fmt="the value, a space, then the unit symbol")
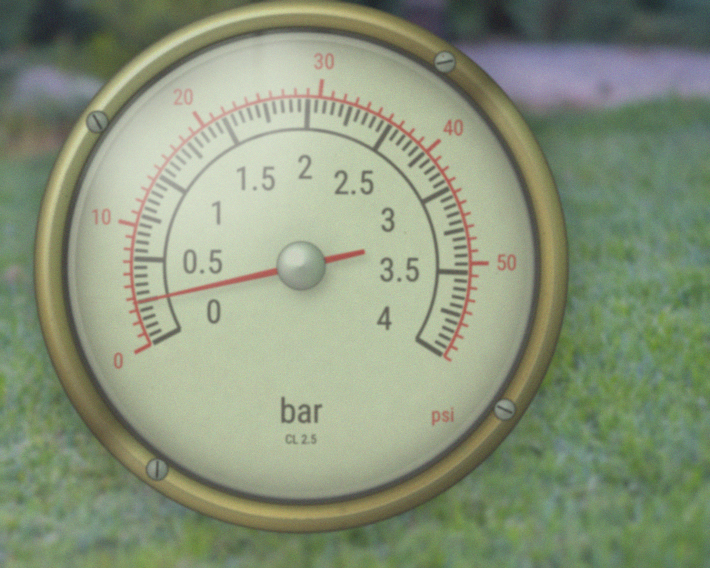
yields 0.25 bar
